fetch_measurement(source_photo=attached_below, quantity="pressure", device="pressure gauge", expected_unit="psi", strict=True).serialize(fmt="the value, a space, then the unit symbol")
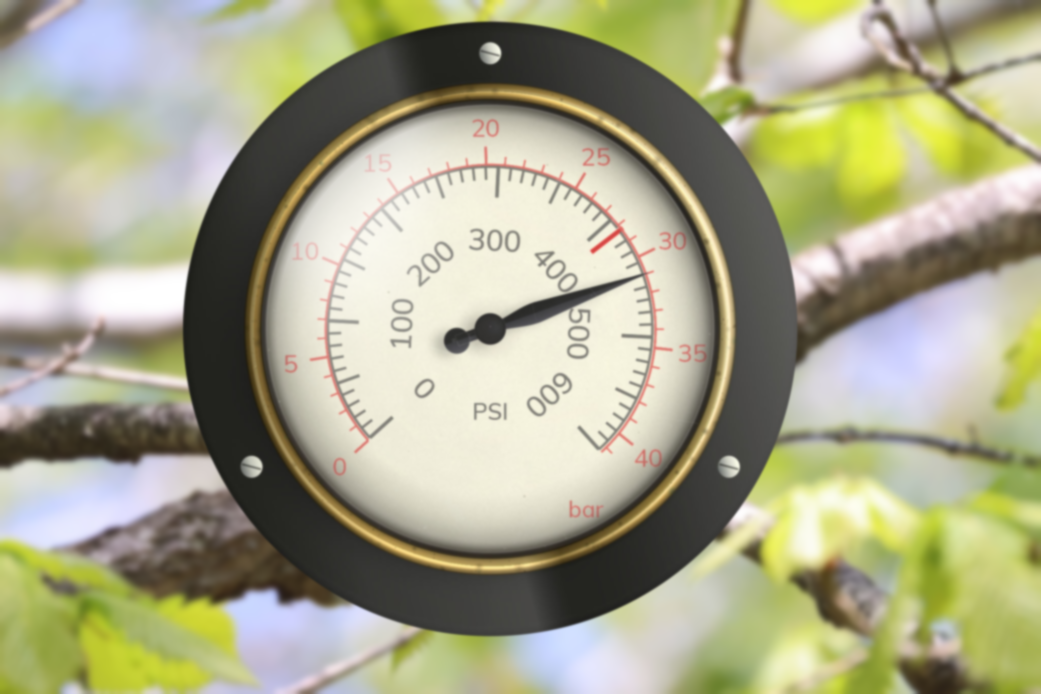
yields 450 psi
